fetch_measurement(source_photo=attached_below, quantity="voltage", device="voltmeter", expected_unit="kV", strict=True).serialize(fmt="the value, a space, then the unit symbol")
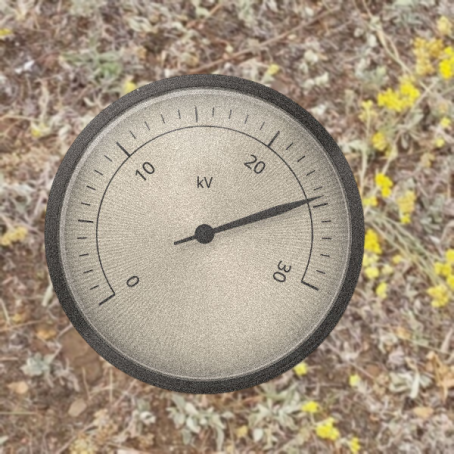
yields 24.5 kV
